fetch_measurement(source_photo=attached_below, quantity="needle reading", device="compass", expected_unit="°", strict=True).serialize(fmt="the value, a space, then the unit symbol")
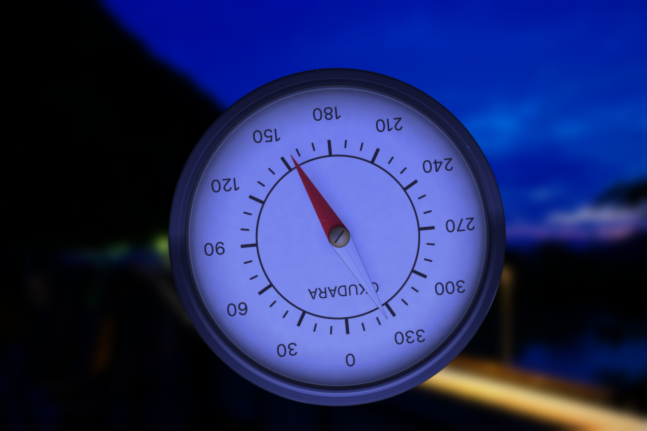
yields 155 °
